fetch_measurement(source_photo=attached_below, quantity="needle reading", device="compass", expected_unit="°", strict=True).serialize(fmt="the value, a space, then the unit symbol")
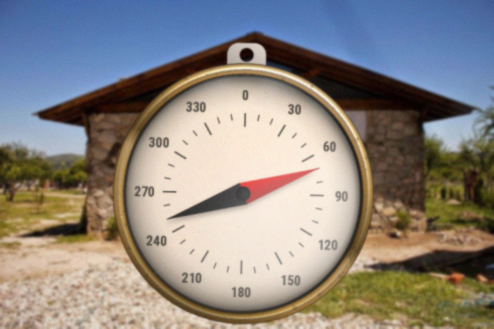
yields 70 °
